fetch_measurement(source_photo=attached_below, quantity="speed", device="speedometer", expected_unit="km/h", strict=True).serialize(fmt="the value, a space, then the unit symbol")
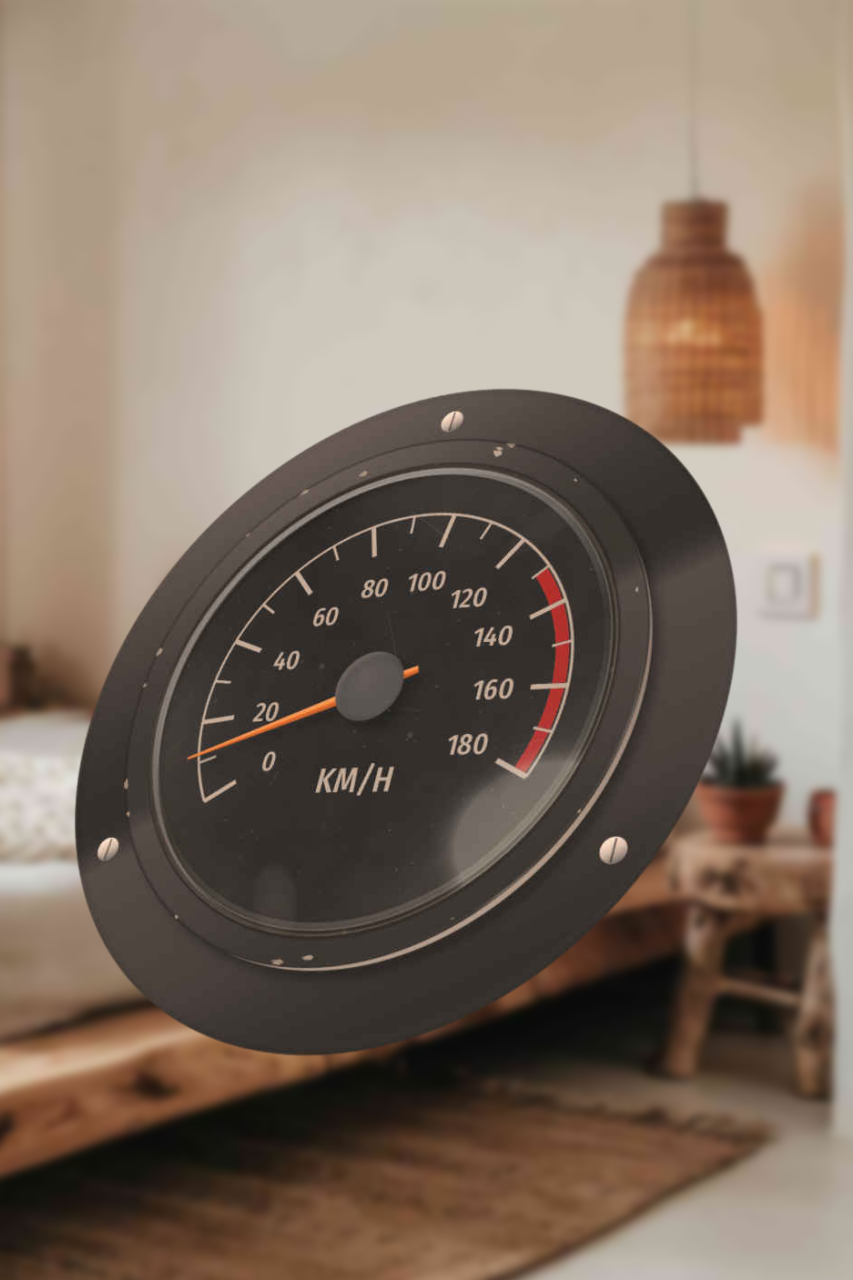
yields 10 km/h
